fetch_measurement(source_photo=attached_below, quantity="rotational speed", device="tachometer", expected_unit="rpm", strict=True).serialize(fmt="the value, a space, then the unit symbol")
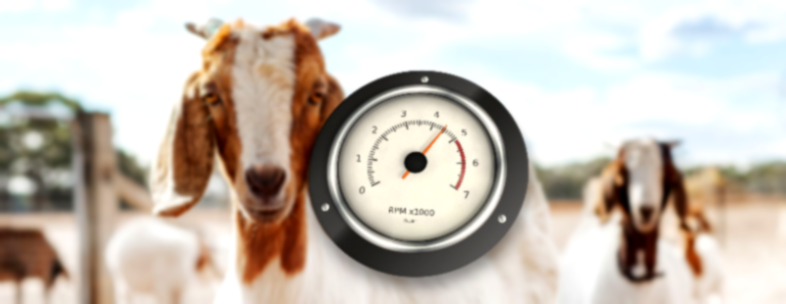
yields 4500 rpm
